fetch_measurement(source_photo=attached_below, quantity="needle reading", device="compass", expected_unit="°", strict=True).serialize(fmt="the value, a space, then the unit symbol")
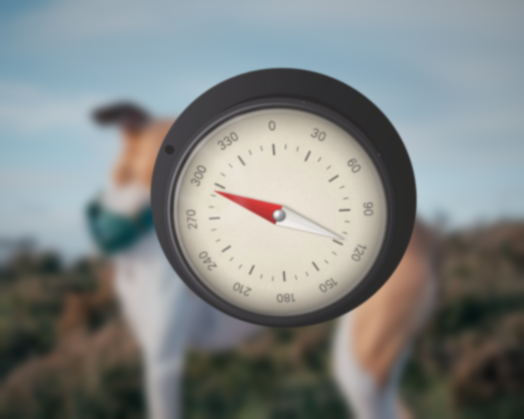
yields 295 °
